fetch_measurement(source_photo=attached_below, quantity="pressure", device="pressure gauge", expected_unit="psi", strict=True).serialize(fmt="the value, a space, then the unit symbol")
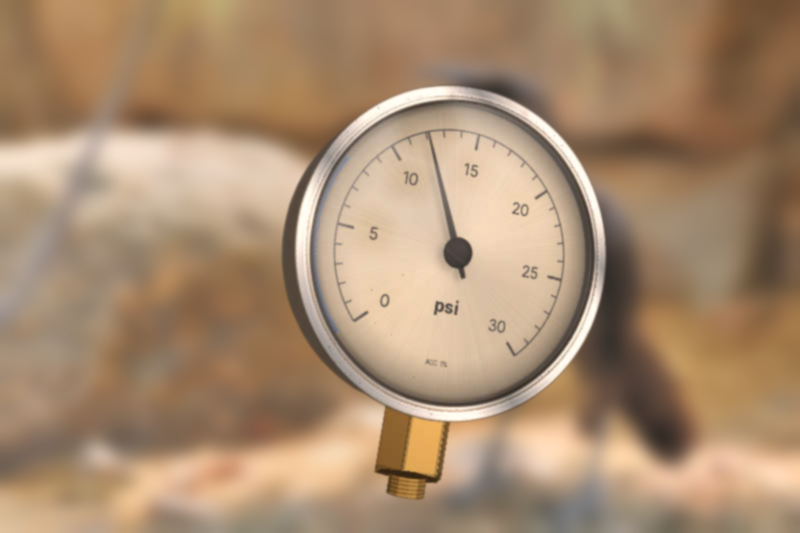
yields 12 psi
